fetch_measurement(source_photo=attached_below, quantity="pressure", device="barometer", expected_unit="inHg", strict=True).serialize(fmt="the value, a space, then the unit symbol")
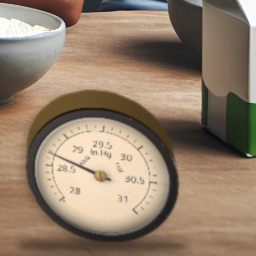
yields 28.7 inHg
